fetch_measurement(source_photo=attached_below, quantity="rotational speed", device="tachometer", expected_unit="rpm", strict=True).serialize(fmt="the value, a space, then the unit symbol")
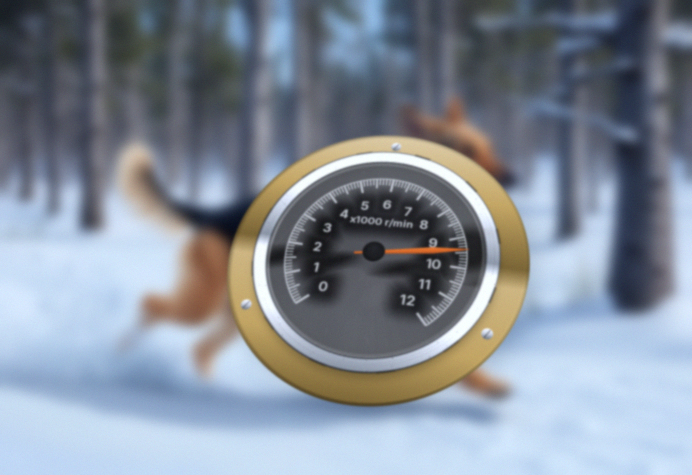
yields 9500 rpm
